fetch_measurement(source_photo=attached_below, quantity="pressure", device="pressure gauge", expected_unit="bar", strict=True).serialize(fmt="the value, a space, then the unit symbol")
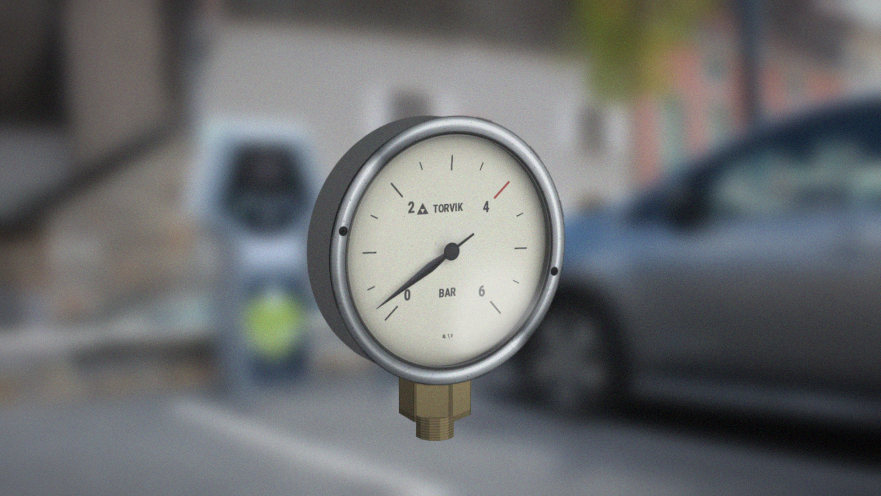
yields 0.25 bar
